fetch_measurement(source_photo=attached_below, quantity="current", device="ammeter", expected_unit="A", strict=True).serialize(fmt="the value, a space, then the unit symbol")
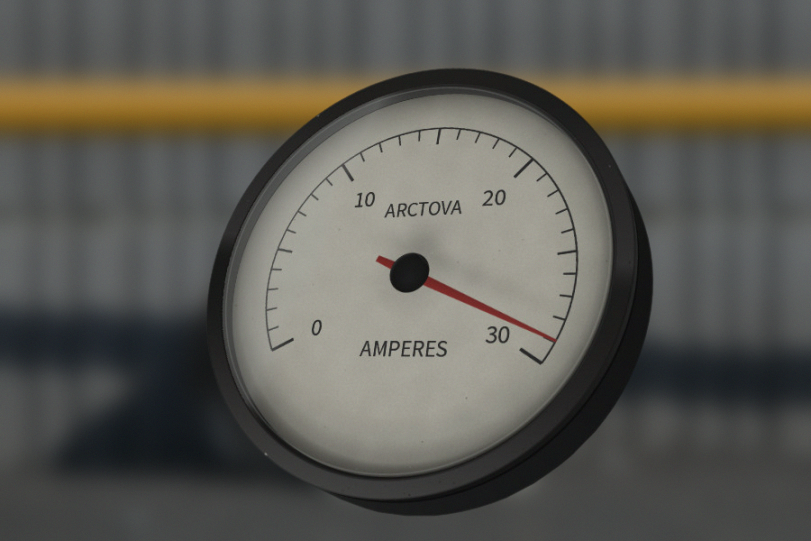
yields 29 A
